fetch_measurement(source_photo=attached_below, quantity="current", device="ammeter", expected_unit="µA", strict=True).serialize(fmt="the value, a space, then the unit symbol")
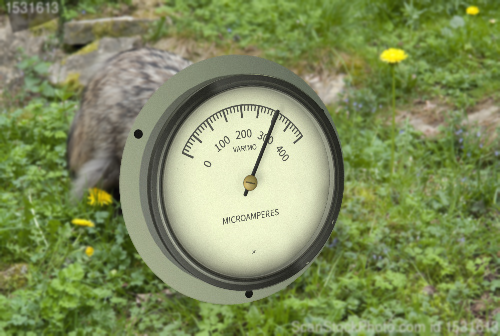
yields 300 µA
